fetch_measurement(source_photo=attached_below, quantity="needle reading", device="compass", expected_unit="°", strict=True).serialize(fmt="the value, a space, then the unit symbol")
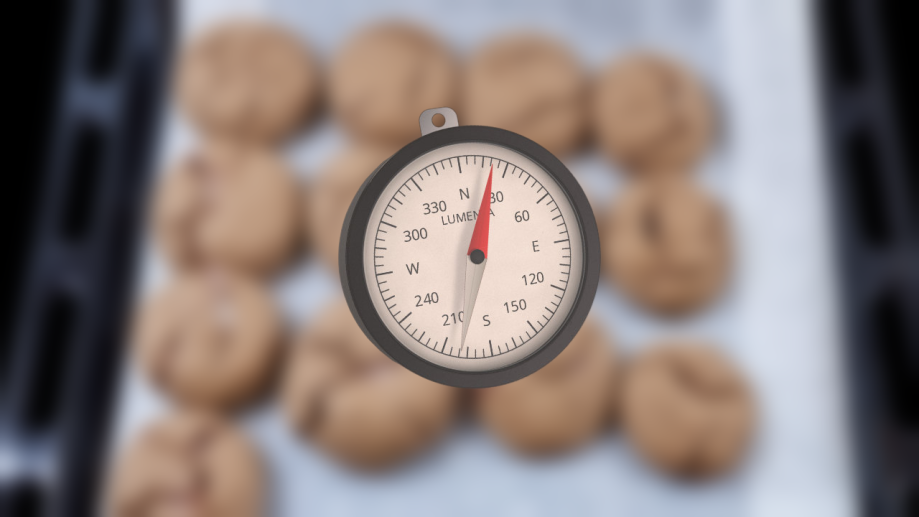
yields 20 °
